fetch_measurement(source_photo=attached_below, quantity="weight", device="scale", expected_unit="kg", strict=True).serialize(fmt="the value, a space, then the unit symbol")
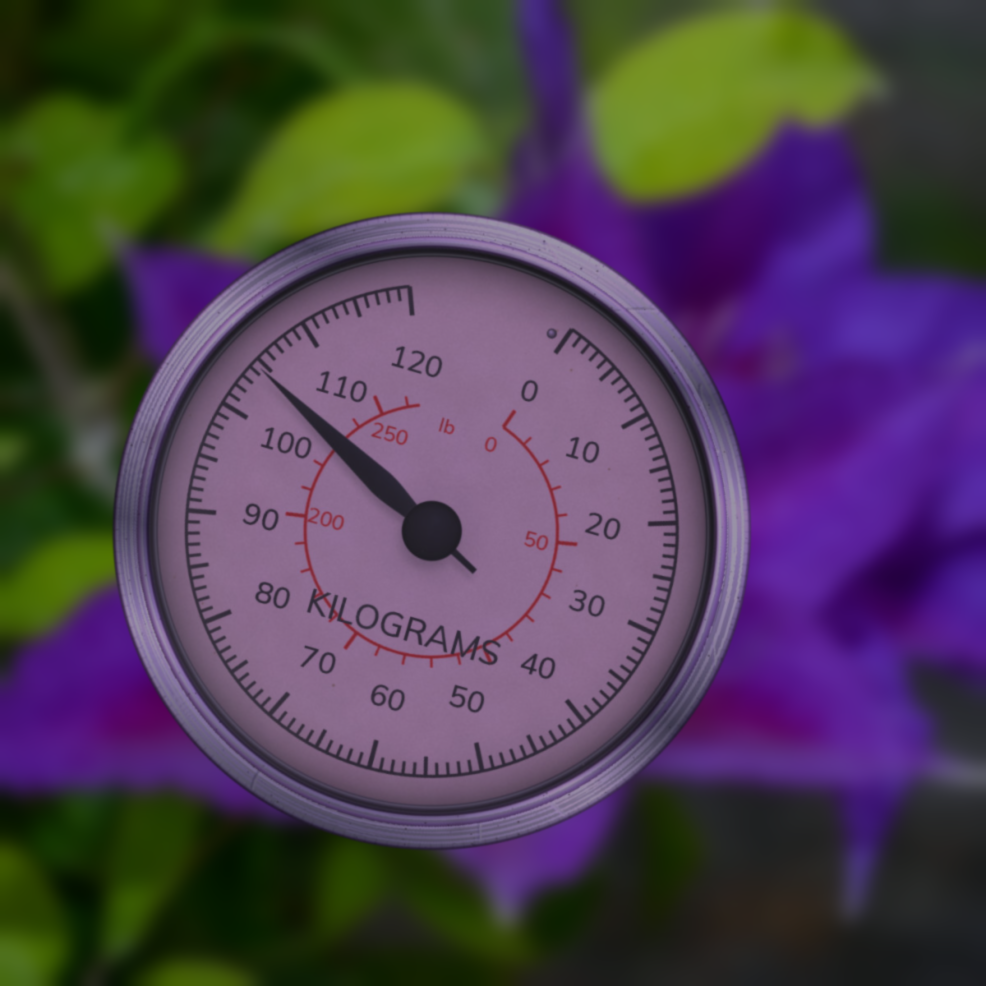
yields 104.5 kg
